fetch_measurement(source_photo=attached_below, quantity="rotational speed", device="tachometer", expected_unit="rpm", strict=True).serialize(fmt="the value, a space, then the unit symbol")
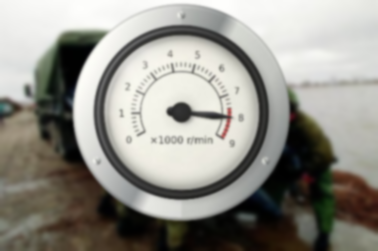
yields 8000 rpm
